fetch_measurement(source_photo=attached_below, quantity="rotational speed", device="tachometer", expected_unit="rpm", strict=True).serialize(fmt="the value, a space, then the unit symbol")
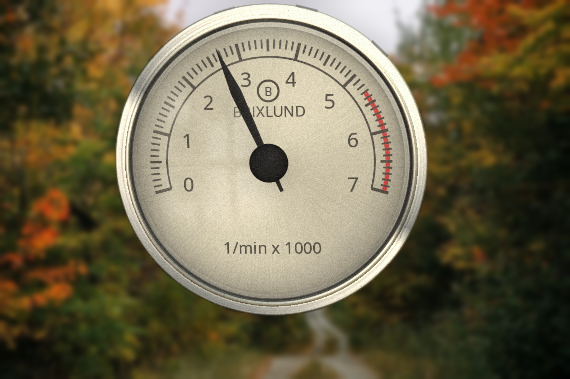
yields 2700 rpm
